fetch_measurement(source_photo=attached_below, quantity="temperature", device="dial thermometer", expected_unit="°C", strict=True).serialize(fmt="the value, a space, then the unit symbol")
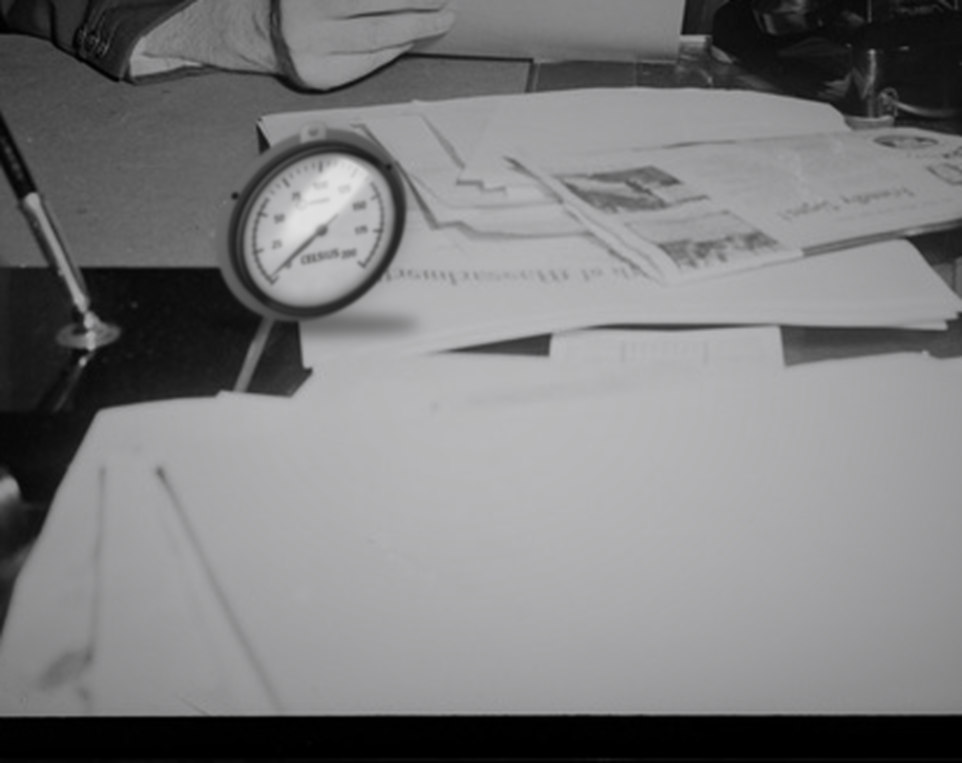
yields 5 °C
